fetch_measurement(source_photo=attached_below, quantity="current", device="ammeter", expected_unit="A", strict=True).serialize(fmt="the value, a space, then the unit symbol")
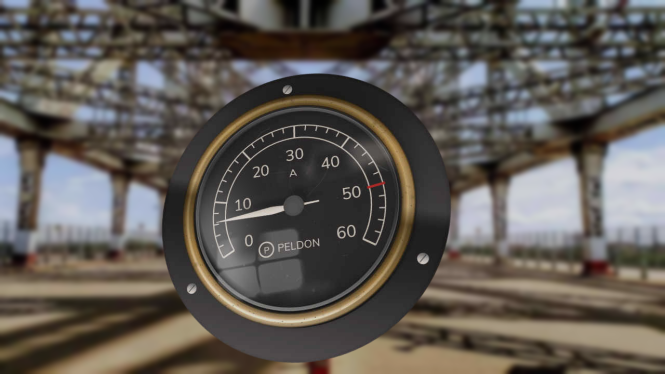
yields 6 A
